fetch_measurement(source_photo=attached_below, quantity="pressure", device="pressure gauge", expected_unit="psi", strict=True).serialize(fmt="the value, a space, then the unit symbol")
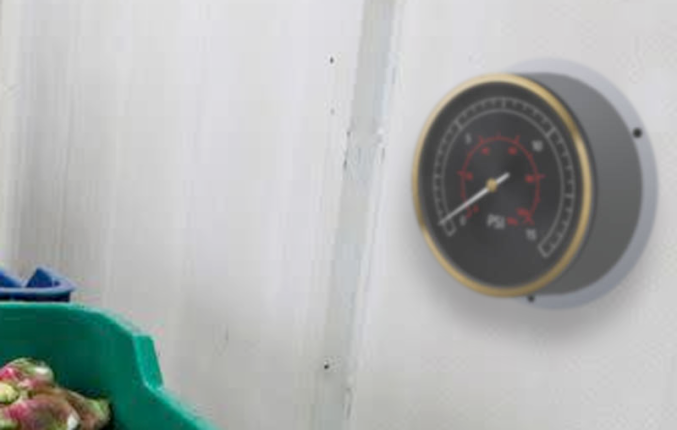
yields 0.5 psi
